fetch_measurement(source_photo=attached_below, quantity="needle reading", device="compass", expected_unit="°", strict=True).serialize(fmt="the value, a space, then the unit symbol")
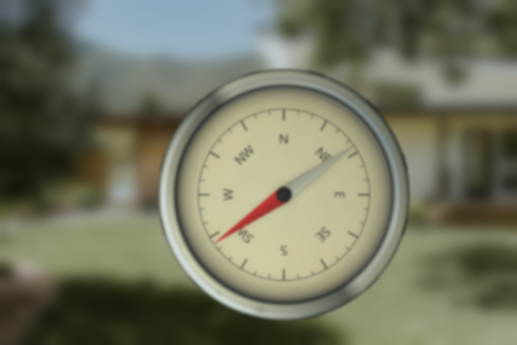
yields 235 °
